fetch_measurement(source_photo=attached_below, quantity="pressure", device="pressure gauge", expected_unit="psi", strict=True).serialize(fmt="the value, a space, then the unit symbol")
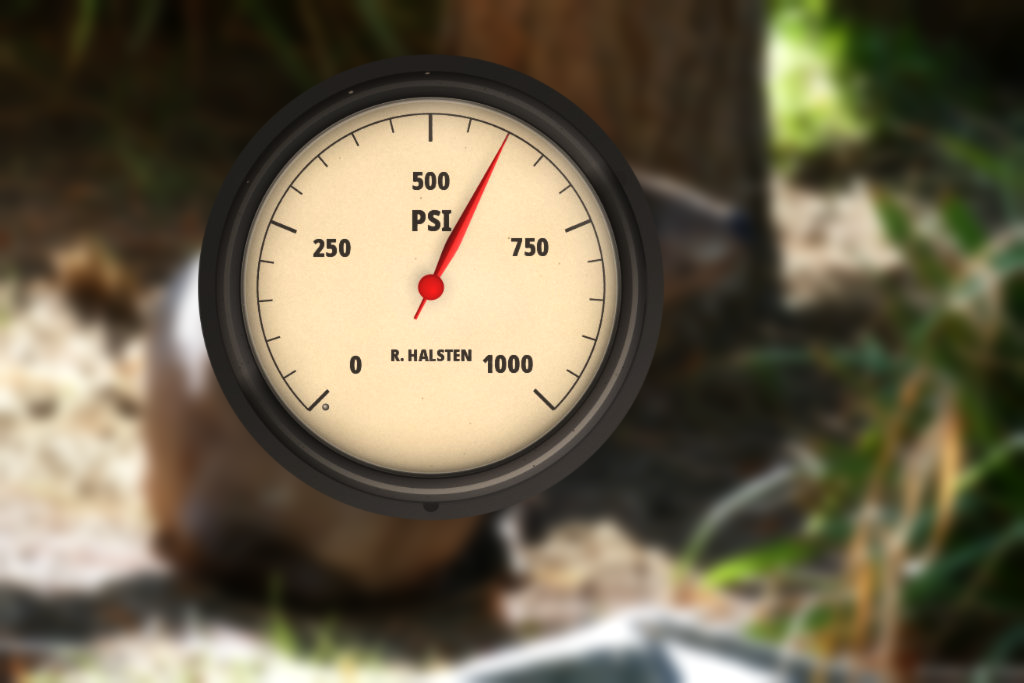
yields 600 psi
